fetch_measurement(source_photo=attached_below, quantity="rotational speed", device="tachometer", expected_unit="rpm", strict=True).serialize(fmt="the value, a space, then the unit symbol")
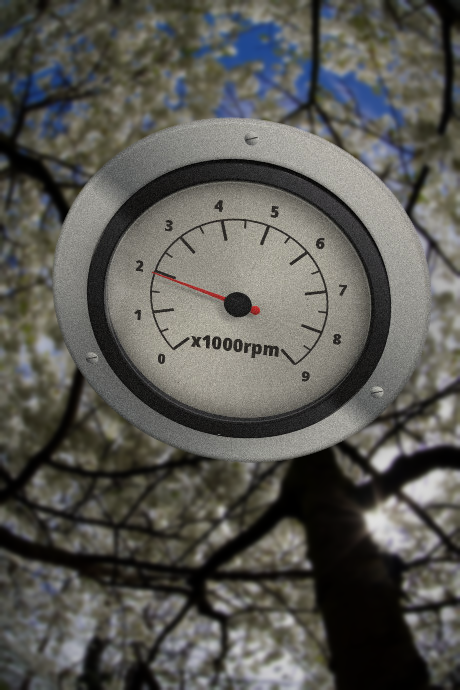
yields 2000 rpm
